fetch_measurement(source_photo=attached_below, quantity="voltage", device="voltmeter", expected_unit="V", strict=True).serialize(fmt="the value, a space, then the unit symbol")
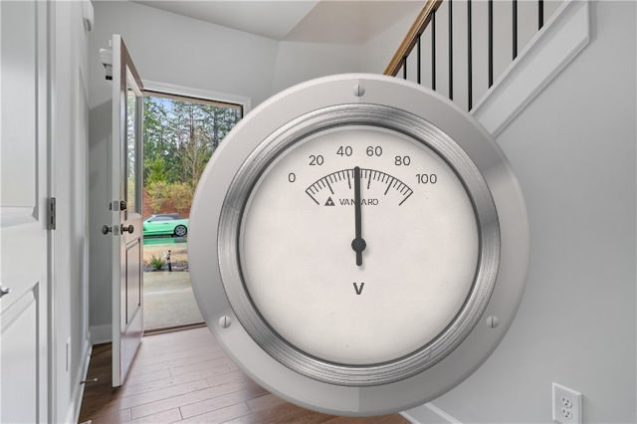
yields 48 V
